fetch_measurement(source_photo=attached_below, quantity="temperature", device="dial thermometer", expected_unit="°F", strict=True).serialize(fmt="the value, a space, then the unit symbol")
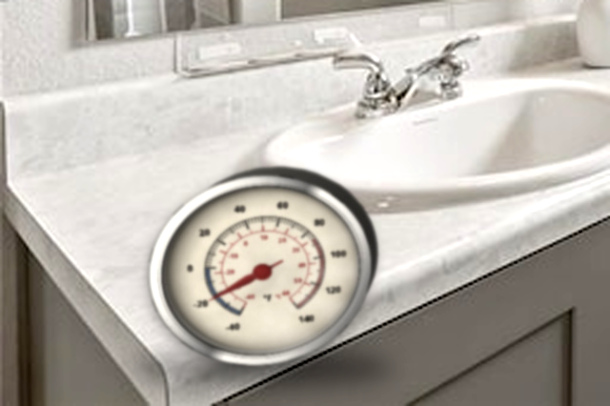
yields -20 °F
